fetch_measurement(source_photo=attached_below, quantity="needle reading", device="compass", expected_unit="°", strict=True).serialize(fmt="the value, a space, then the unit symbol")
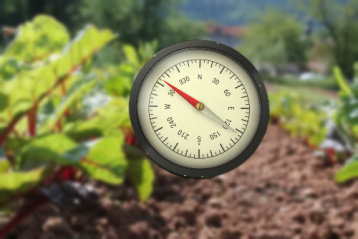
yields 305 °
